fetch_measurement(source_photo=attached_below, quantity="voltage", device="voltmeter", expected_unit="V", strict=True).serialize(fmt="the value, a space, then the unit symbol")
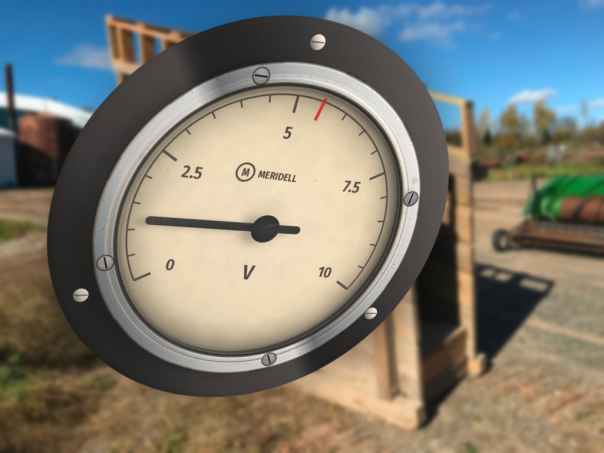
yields 1.25 V
